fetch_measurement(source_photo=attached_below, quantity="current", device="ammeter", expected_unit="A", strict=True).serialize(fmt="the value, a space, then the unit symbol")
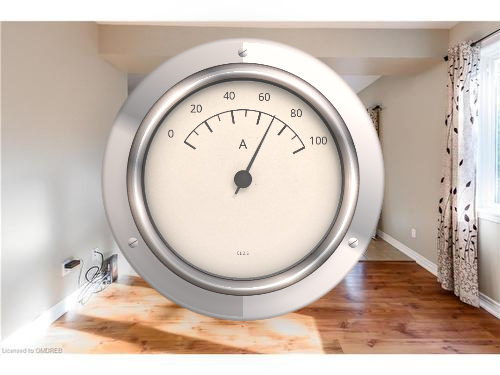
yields 70 A
